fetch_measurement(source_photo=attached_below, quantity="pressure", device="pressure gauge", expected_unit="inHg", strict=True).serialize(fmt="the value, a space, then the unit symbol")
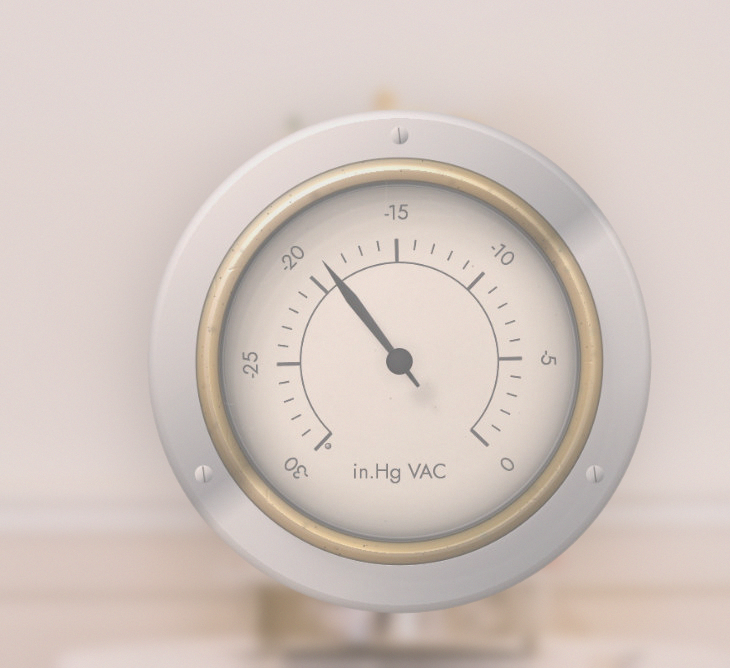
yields -19 inHg
